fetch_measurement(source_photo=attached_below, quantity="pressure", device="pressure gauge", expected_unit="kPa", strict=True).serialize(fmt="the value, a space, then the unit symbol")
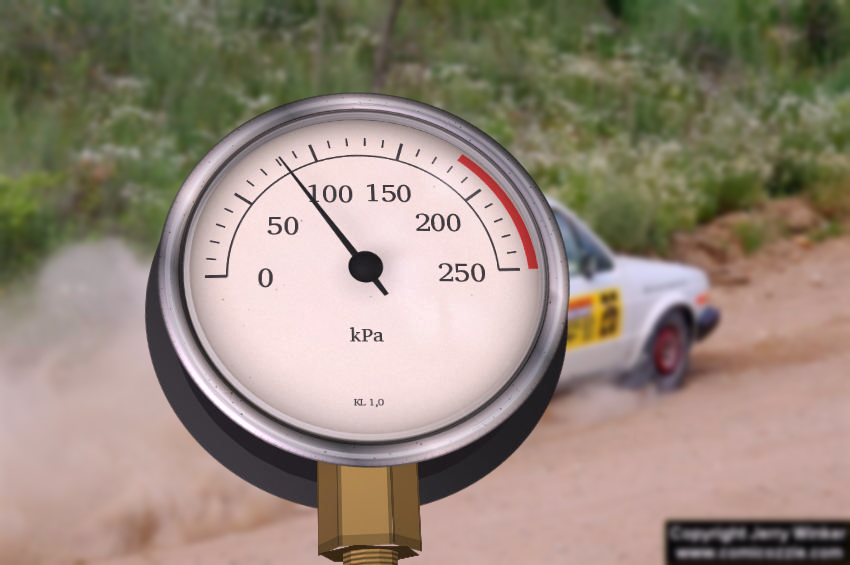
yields 80 kPa
